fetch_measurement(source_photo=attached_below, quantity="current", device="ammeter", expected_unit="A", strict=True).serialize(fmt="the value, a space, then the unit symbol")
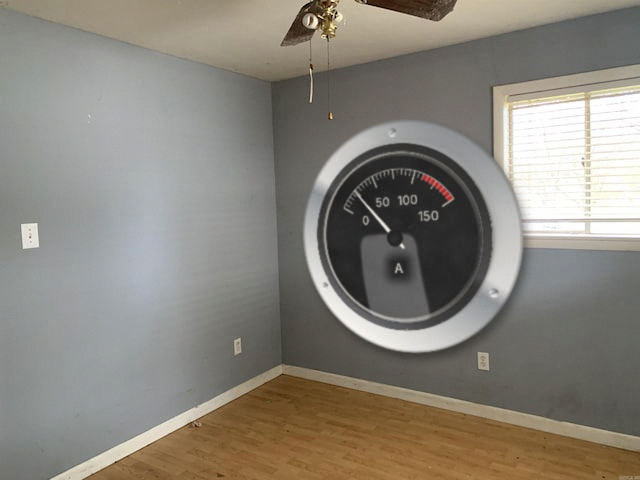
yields 25 A
